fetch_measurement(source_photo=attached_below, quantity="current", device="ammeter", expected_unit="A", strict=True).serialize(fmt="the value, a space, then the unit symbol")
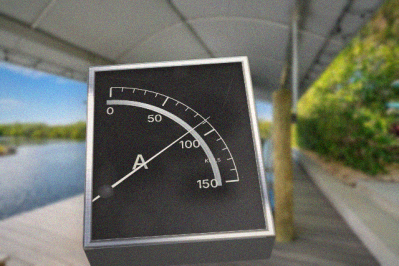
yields 90 A
